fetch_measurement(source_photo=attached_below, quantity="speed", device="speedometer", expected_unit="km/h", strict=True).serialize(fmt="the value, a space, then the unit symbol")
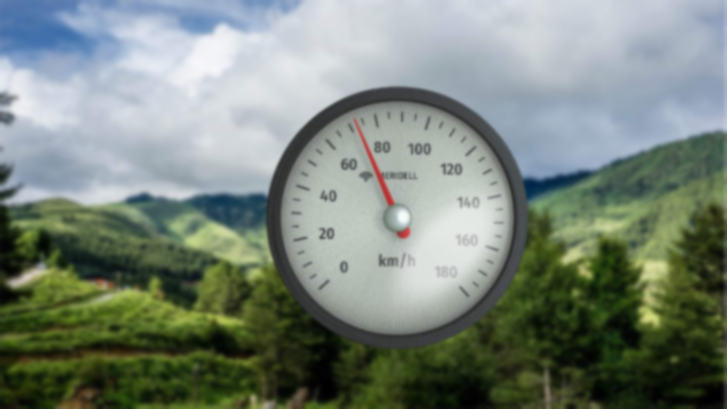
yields 72.5 km/h
